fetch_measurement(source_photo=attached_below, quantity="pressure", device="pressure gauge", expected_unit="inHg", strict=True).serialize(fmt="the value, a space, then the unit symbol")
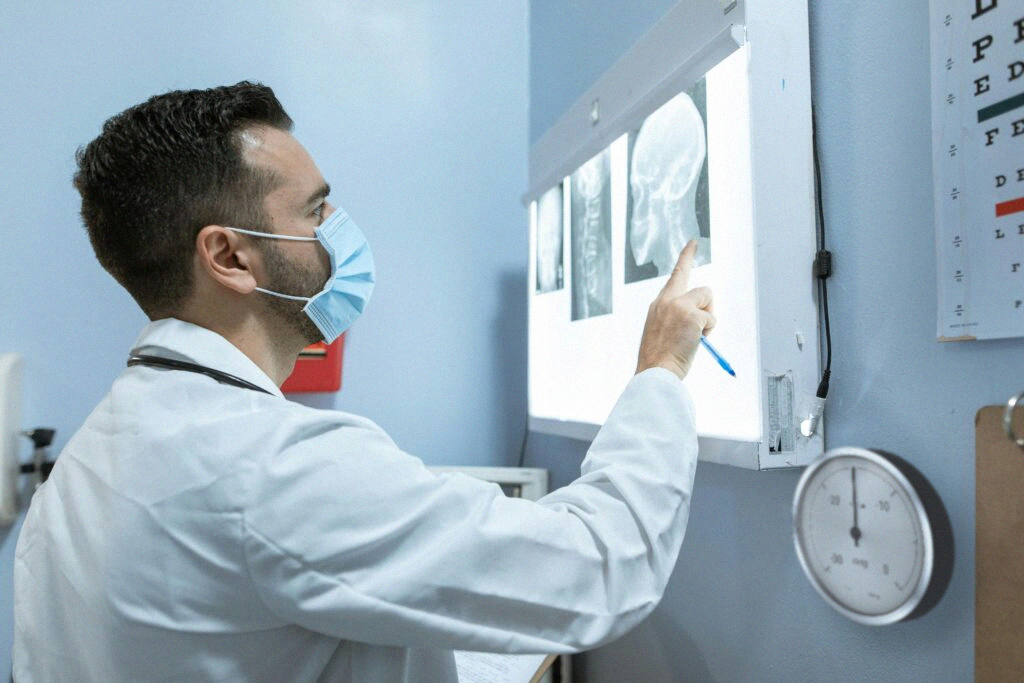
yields -15 inHg
